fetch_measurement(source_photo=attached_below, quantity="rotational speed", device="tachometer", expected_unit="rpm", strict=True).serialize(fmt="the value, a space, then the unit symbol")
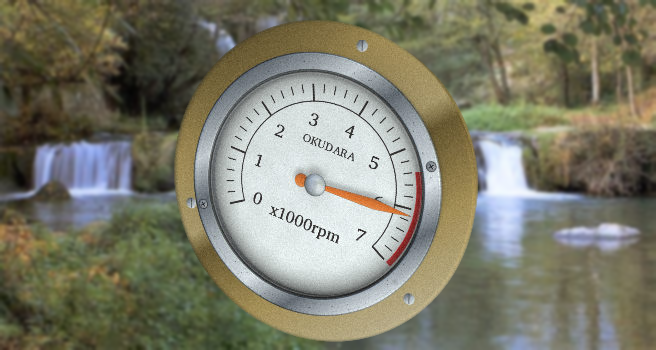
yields 6100 rpm
